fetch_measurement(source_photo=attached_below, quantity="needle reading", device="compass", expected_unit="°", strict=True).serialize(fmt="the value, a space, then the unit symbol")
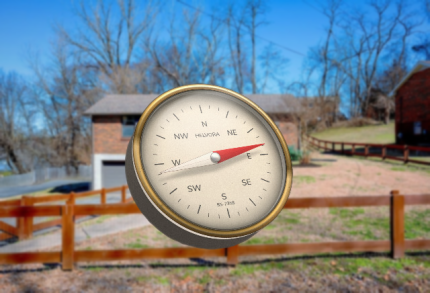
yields 80 °
